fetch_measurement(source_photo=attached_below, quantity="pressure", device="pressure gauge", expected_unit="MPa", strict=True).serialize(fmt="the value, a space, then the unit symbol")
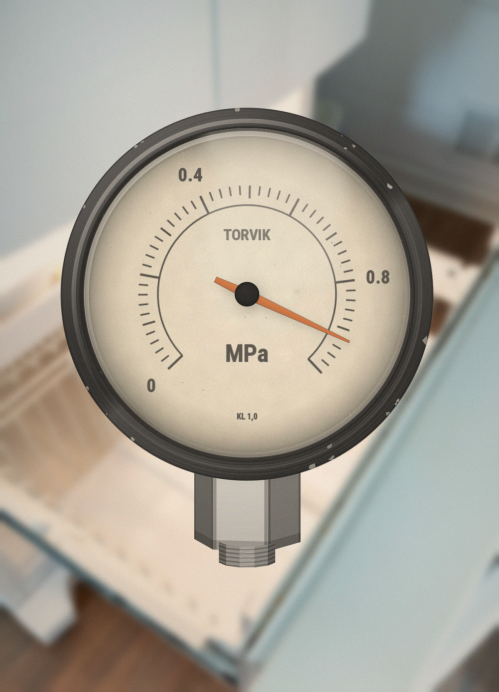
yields 0.92 MPa
